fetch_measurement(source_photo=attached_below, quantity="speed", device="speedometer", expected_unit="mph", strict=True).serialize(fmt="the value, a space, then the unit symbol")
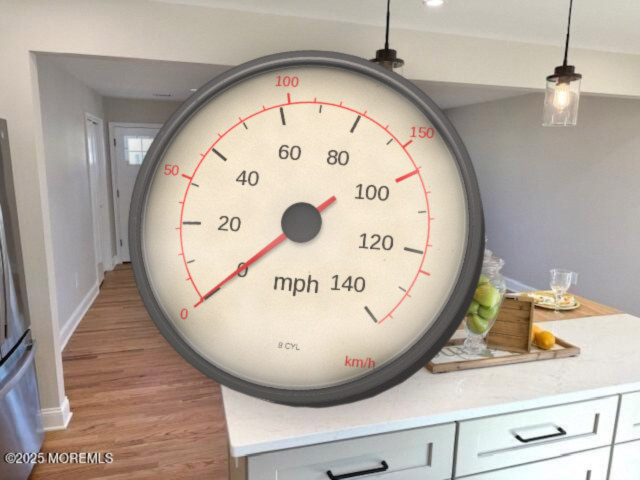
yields 0 mph
